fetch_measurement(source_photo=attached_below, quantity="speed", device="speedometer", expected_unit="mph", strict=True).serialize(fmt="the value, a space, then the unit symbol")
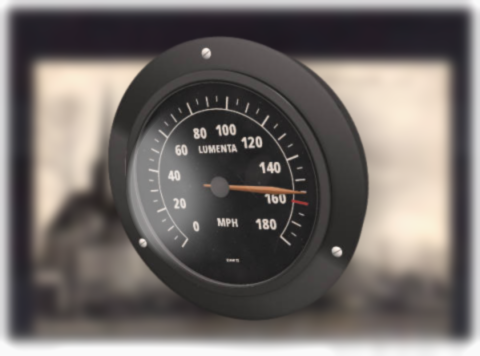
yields 155 mph
